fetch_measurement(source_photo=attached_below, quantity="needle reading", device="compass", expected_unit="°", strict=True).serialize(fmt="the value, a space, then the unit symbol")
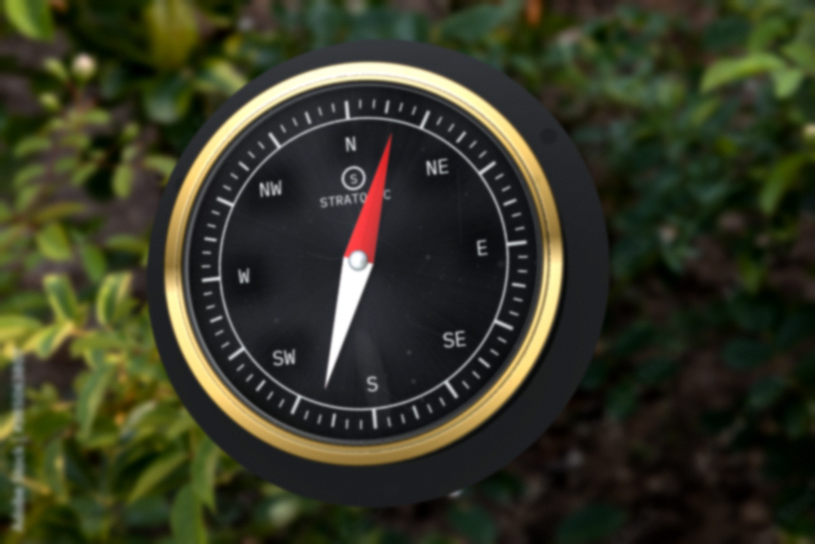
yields 20 °
